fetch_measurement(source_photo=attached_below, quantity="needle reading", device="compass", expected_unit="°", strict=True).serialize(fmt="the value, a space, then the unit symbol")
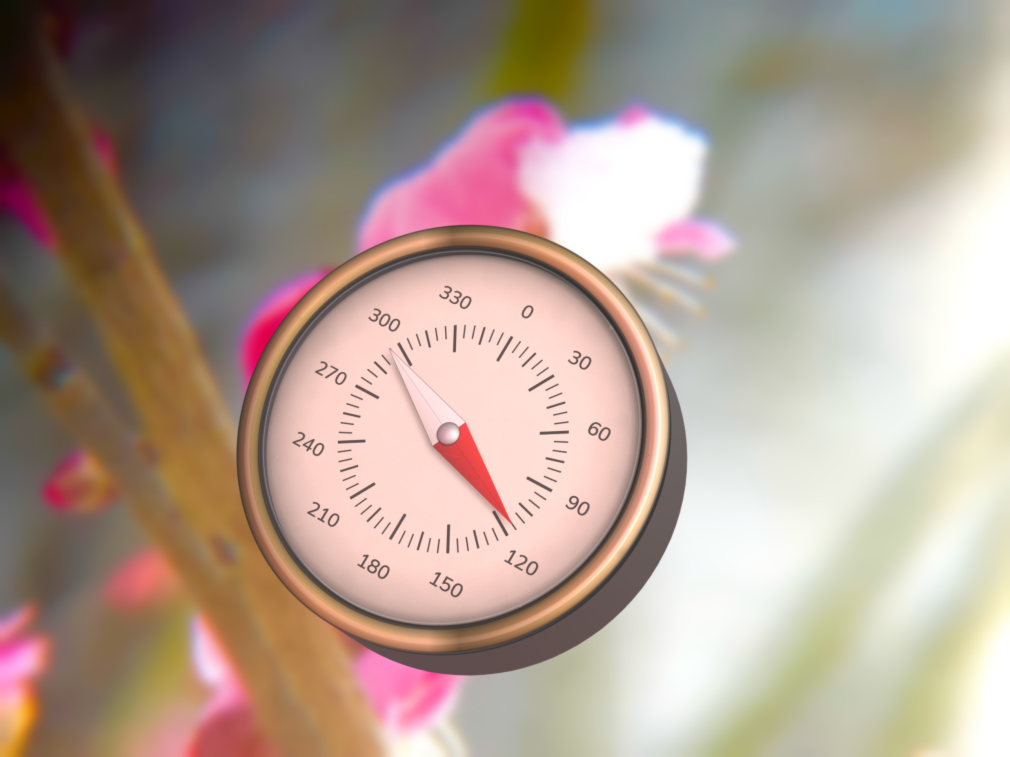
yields 115 °
